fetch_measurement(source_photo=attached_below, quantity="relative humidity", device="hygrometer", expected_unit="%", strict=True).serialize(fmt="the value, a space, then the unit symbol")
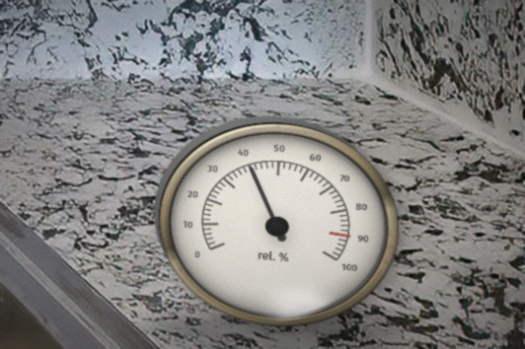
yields 40 %
